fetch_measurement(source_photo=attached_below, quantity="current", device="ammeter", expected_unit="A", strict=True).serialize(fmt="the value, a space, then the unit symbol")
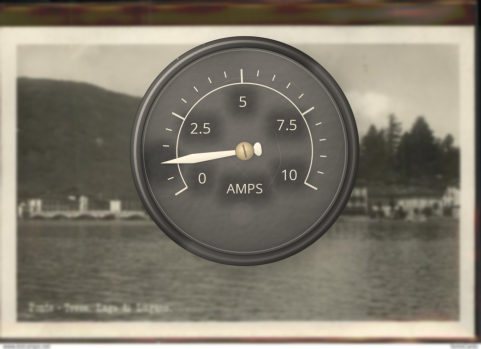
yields 1 A
